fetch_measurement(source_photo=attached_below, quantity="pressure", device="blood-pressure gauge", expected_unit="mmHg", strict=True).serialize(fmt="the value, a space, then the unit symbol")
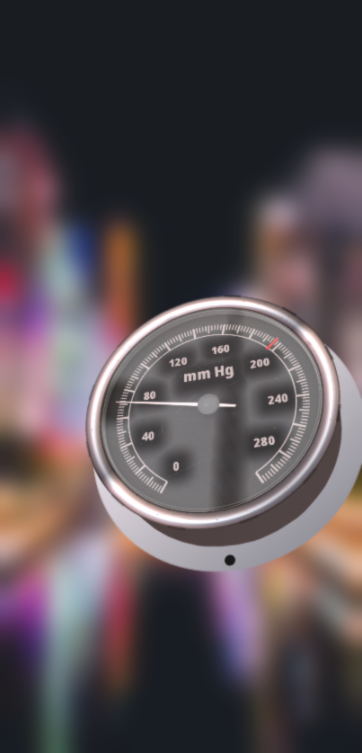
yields 70 mmHg
